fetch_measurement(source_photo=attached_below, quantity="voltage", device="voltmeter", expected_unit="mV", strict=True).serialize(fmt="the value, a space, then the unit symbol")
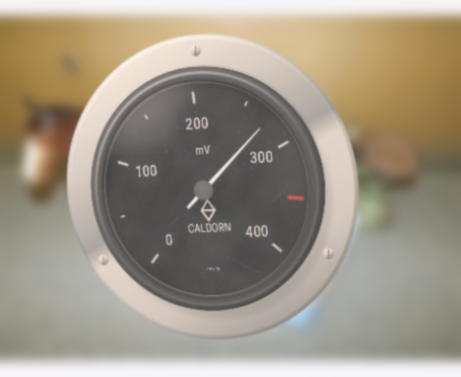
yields 275 mV
